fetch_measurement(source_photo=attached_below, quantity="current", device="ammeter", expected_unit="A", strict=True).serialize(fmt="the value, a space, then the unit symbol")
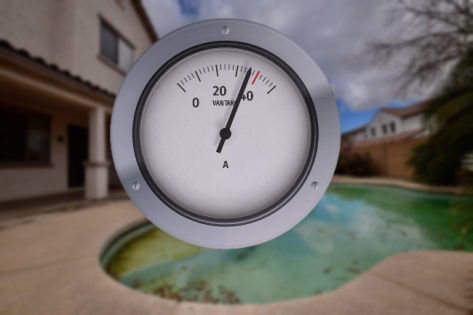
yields 36 A
